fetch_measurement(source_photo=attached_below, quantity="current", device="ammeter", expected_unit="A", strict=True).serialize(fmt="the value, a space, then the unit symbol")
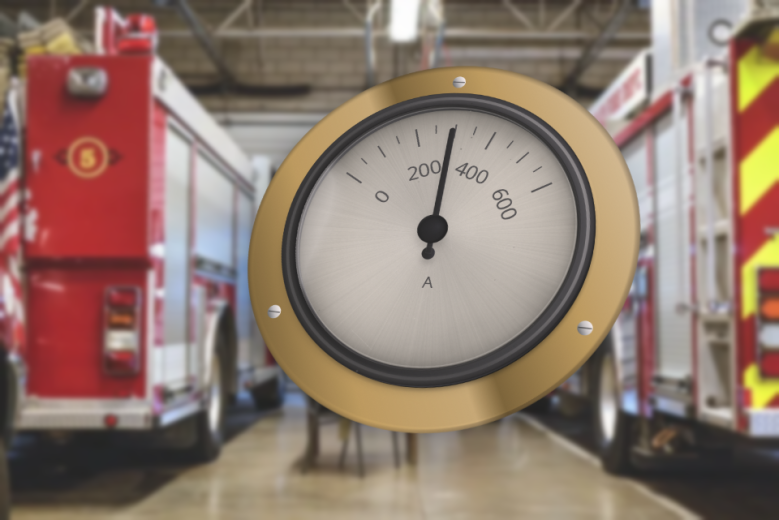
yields 300 A
